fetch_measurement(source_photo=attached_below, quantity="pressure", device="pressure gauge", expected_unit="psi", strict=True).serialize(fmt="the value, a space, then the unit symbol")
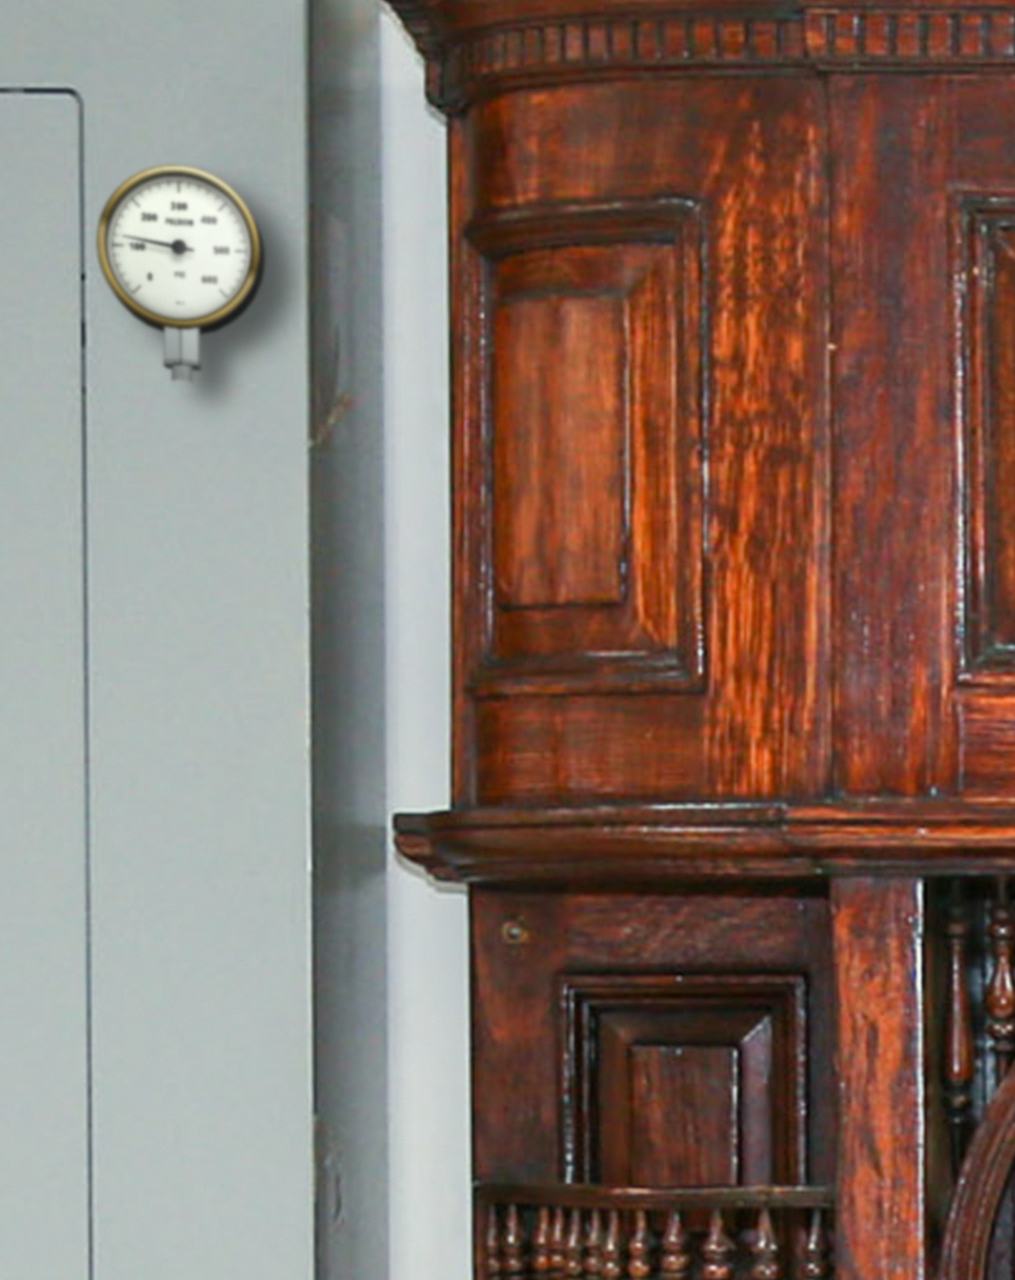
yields 120 psi
